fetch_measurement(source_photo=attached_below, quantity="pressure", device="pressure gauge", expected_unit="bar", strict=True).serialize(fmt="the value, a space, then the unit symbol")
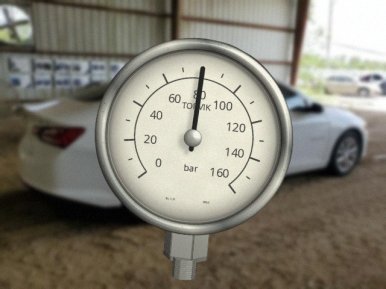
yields 80 bar
